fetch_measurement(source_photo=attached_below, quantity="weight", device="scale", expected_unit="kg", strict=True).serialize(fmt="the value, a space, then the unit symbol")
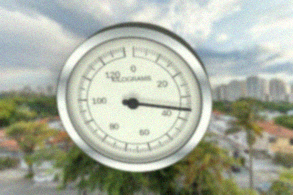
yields 35 kg
